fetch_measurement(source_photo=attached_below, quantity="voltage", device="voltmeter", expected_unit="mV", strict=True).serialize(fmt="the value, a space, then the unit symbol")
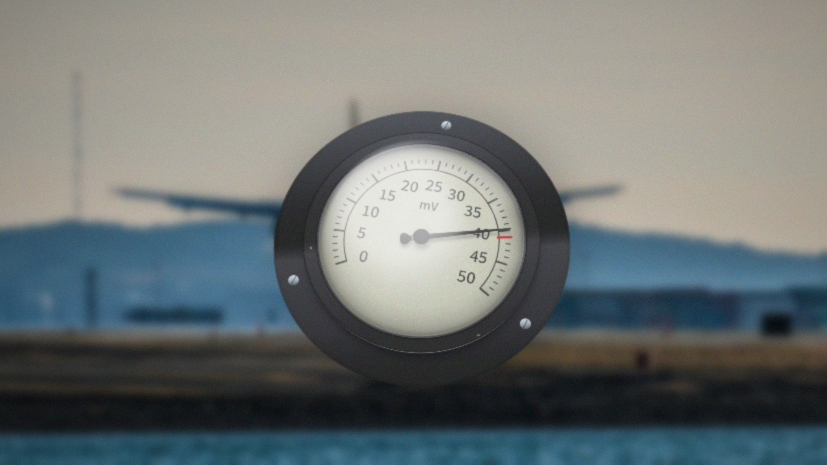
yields 40 mV
